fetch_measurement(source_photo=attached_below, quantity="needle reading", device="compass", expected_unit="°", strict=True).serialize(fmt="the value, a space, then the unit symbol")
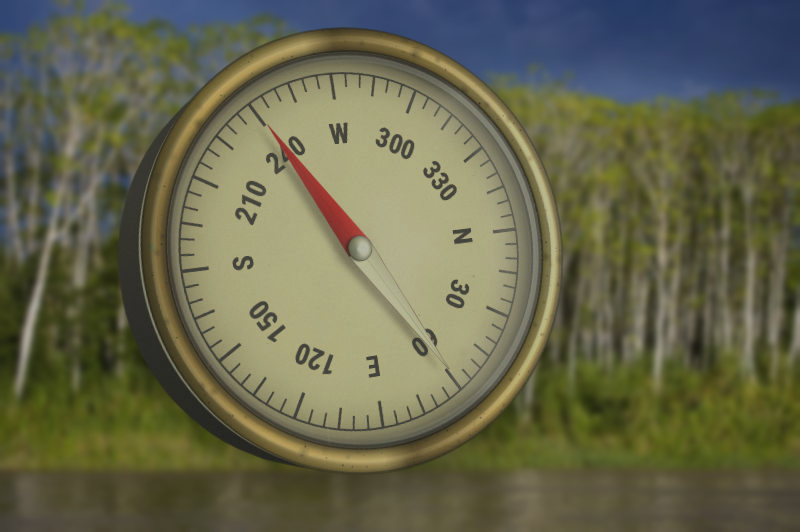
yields 240 °
